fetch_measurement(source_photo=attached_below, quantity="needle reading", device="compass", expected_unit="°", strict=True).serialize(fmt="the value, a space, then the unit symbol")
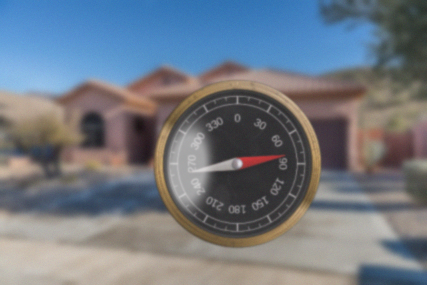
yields 80 °
